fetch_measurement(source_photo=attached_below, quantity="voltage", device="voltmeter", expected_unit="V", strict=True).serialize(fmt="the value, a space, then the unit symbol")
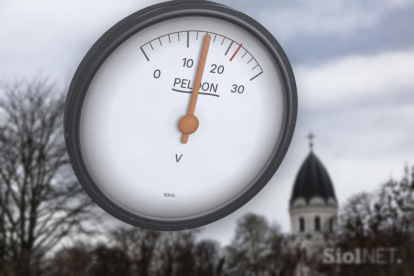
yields 14 V
